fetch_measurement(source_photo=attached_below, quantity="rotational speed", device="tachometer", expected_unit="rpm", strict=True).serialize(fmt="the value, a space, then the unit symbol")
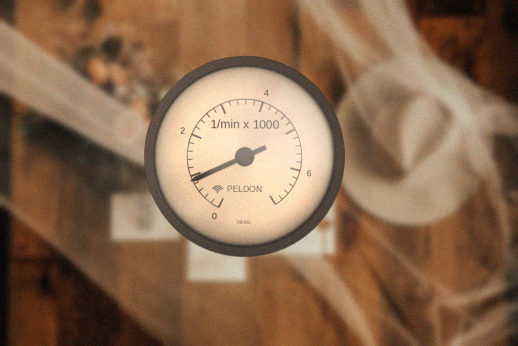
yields 900 rpm
